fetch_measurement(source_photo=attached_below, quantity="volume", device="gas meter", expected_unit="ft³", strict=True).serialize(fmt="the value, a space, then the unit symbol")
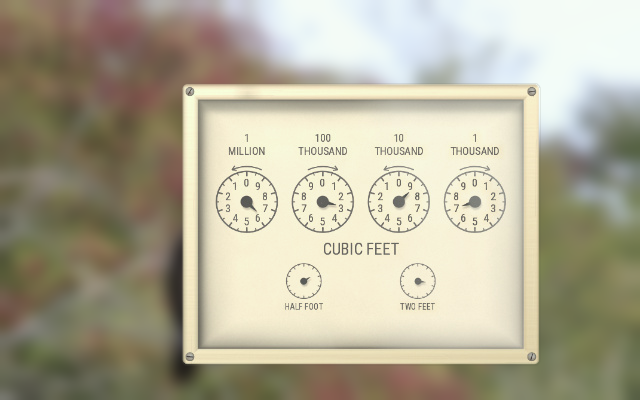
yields 628700 ft³
